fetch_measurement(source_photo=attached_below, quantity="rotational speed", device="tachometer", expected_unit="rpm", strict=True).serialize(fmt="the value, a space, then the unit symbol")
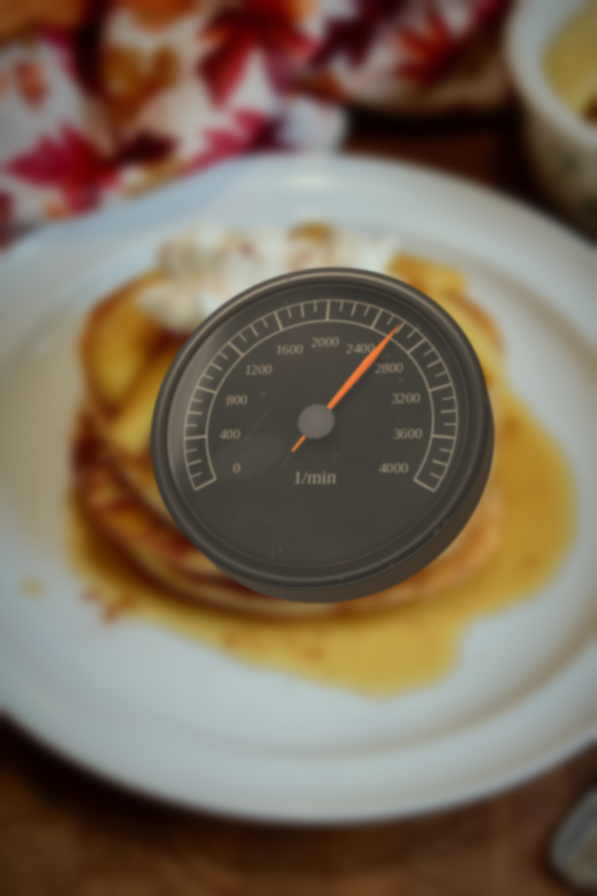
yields 2600 rpm
